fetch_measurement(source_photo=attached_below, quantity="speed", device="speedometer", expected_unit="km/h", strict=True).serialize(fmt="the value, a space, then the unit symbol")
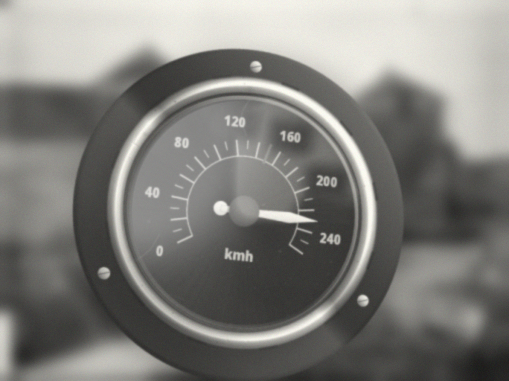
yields 230 km/h
